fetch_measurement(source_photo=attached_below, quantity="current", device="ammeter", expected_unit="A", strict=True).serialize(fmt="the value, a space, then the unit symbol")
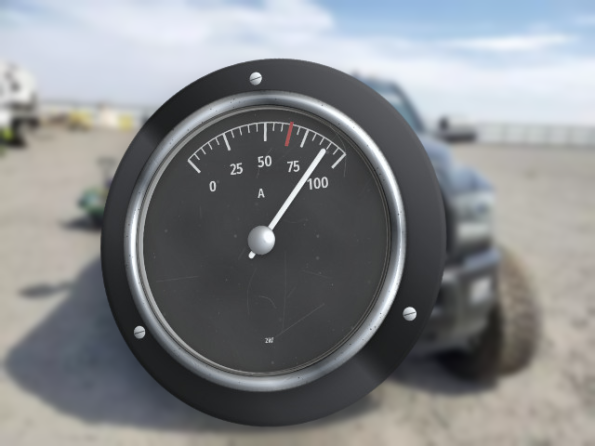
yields 90 A
